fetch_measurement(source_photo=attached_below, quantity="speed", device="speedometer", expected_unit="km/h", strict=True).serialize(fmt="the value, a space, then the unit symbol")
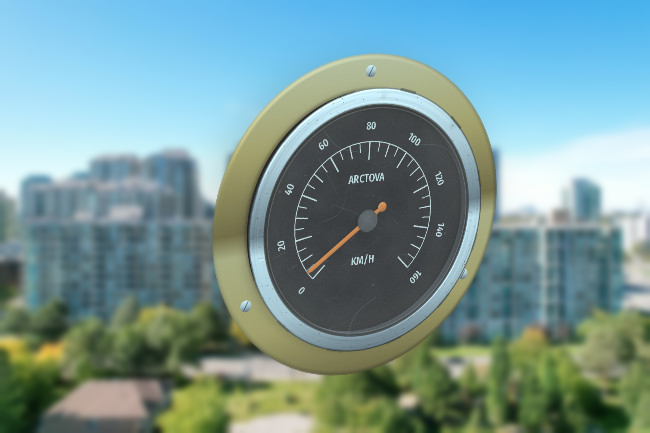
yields 5 km/h
